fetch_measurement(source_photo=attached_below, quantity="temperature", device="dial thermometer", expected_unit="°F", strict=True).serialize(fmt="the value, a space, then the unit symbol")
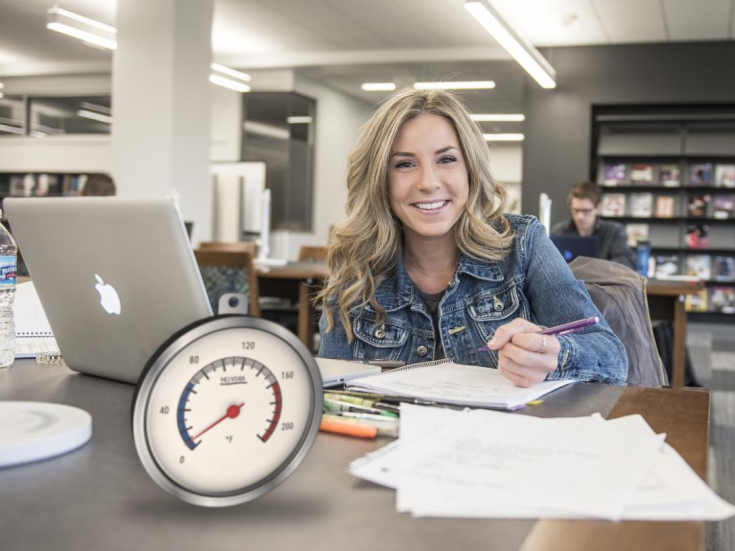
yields 10 °F
